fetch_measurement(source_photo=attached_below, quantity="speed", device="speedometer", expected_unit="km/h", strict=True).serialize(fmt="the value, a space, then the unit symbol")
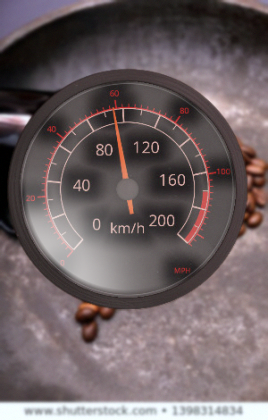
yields 95 km/h
